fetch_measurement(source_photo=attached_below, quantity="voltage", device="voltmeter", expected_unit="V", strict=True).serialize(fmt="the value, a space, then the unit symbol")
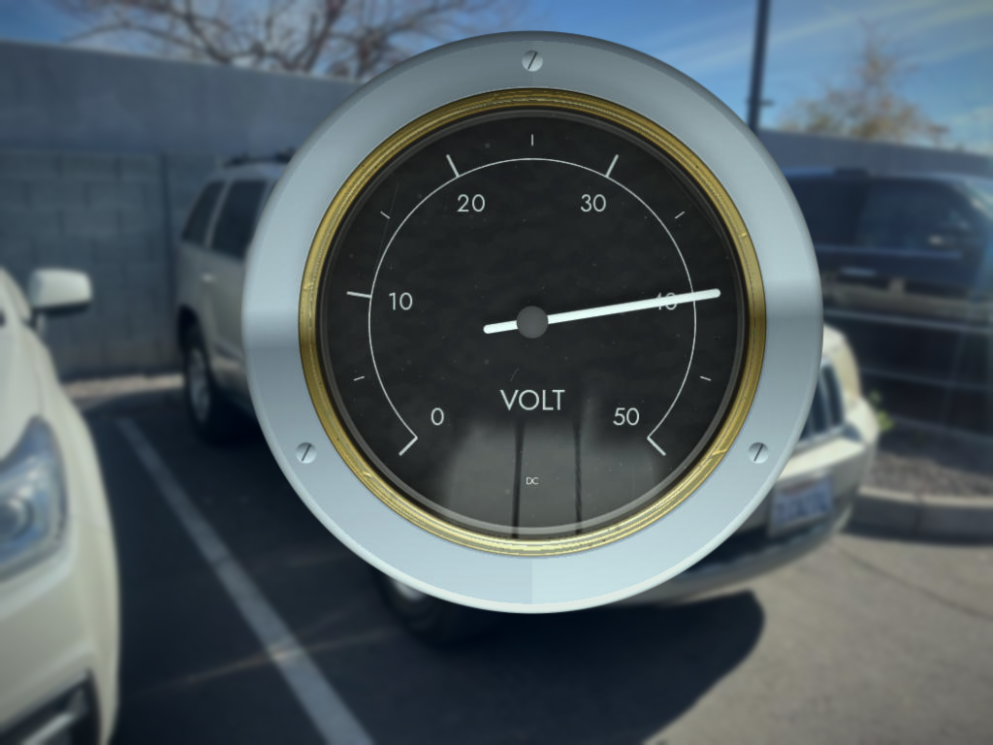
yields 40 V
